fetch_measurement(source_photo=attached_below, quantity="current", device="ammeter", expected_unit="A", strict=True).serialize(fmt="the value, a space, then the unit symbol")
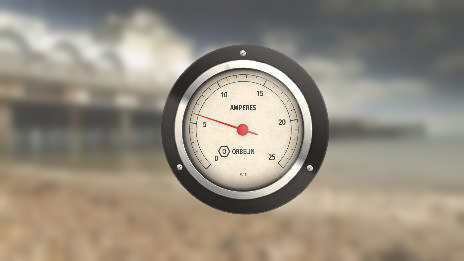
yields 6 A
